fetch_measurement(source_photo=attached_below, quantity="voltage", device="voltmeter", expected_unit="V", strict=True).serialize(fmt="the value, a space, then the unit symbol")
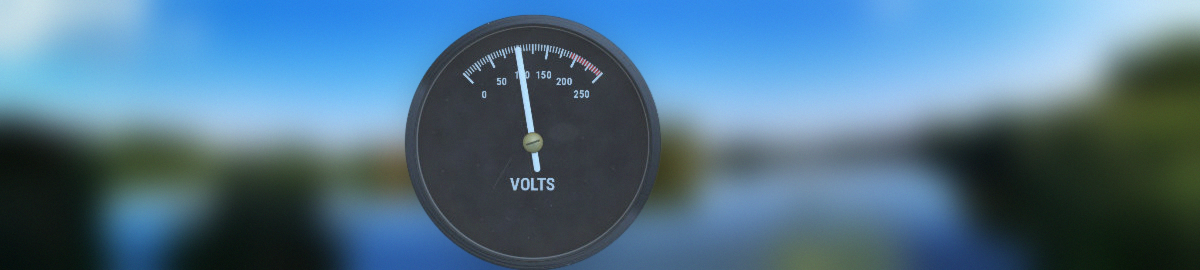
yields 100 V
